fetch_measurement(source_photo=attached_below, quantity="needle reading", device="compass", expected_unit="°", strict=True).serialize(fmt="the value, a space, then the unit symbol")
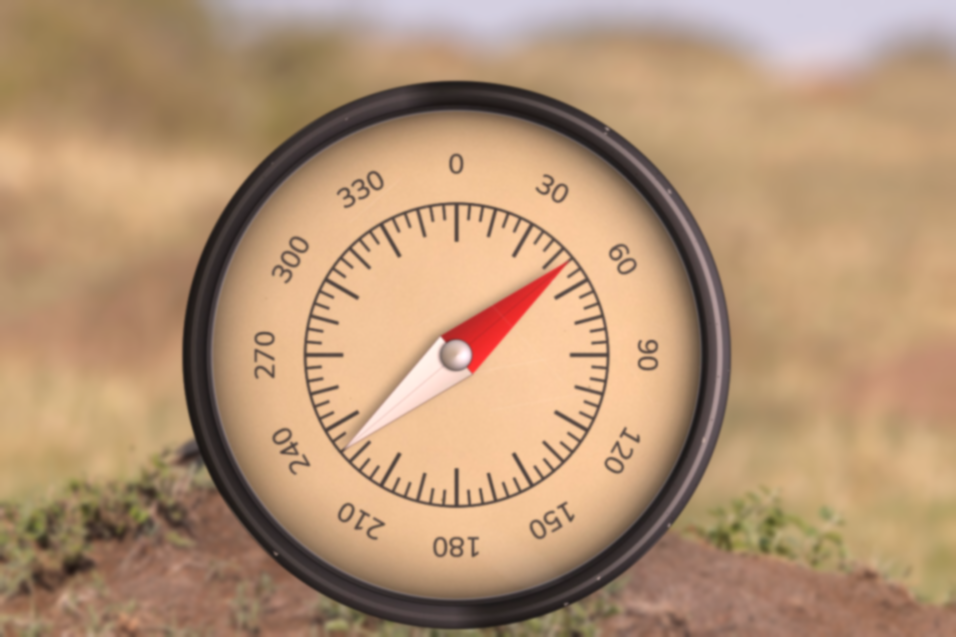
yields 50 °
